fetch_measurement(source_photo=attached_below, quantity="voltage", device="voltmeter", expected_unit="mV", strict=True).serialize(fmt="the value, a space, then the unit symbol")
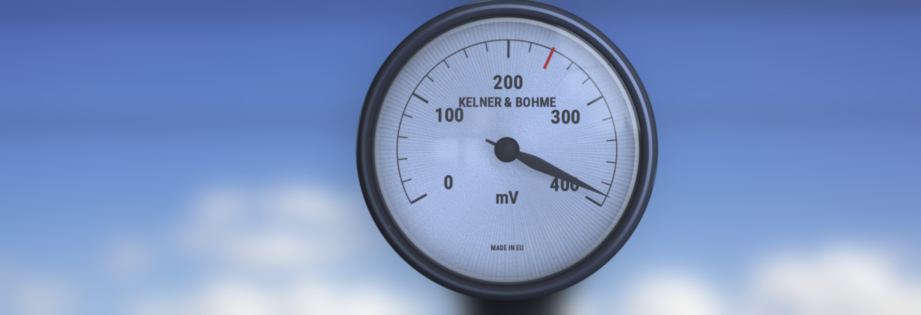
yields 390 mV
